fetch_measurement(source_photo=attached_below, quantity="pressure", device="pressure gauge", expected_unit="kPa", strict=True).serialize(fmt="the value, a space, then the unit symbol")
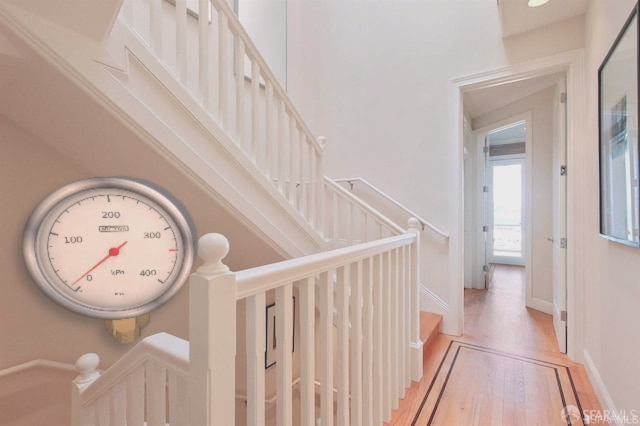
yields 10 kPa
